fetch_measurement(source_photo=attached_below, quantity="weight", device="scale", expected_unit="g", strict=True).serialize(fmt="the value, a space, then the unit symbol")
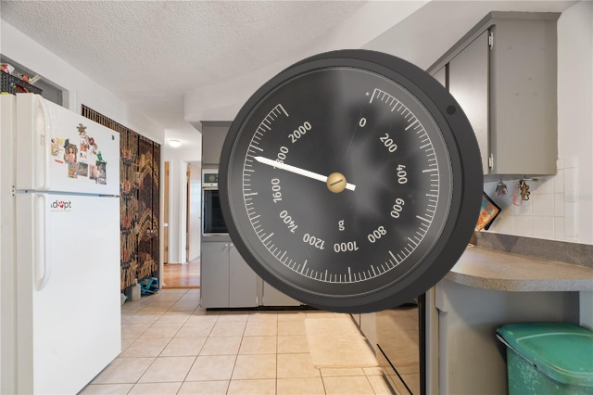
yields 1760 g
